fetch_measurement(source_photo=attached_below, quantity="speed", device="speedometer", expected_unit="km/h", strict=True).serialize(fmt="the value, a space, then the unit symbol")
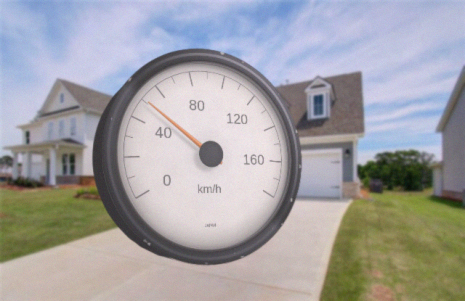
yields 50 km/h
